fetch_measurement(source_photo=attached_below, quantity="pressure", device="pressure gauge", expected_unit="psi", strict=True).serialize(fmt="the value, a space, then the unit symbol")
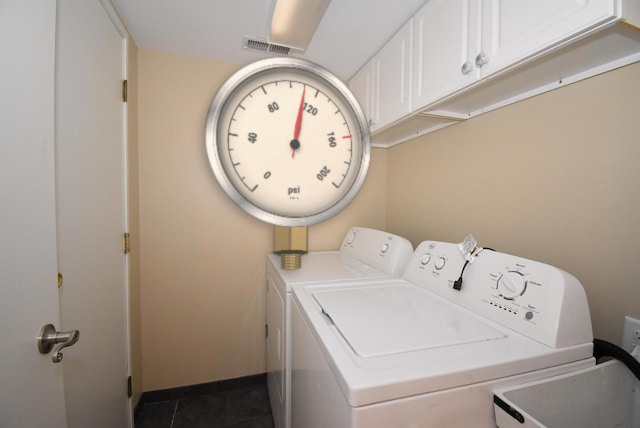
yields 110 psi
